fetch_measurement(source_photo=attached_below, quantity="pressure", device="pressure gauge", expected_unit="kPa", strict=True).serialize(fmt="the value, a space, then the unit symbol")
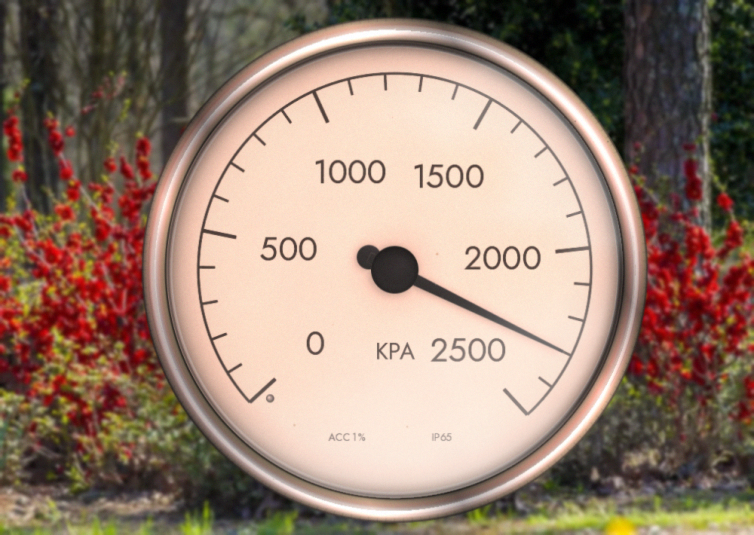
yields 2300 kPa
